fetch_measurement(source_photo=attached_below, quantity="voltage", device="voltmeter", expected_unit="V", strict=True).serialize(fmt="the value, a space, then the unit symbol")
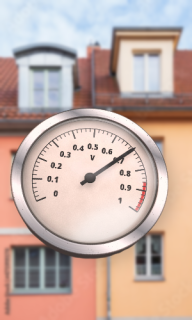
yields 0.7 V
